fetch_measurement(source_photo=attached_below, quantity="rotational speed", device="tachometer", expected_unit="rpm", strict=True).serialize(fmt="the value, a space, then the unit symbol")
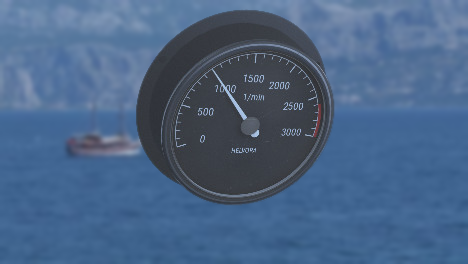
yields 1000 rpm
